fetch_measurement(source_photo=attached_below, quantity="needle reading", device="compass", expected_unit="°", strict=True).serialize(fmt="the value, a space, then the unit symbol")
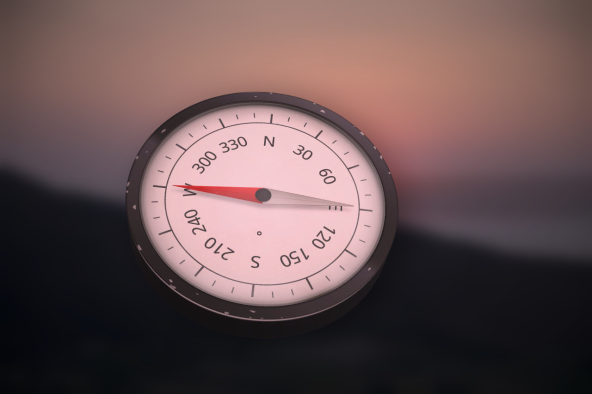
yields 270 °
